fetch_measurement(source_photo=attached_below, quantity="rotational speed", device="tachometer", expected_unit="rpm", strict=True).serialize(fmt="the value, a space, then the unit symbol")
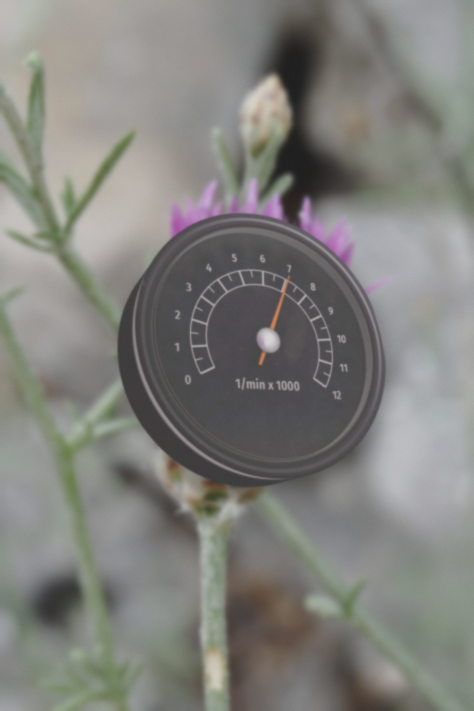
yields 7000 rpm
